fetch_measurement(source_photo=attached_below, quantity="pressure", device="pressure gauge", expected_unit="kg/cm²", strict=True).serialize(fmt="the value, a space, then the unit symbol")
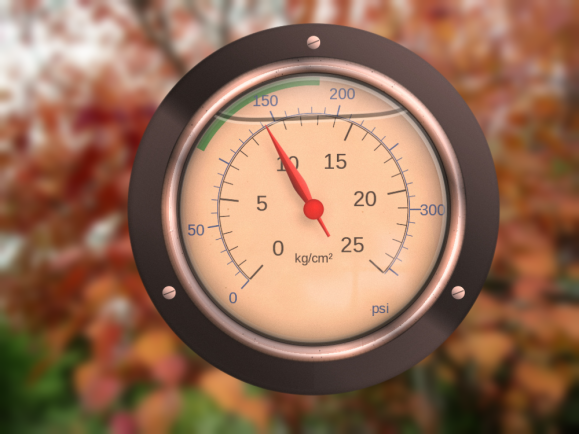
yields 10 kg/cm²
